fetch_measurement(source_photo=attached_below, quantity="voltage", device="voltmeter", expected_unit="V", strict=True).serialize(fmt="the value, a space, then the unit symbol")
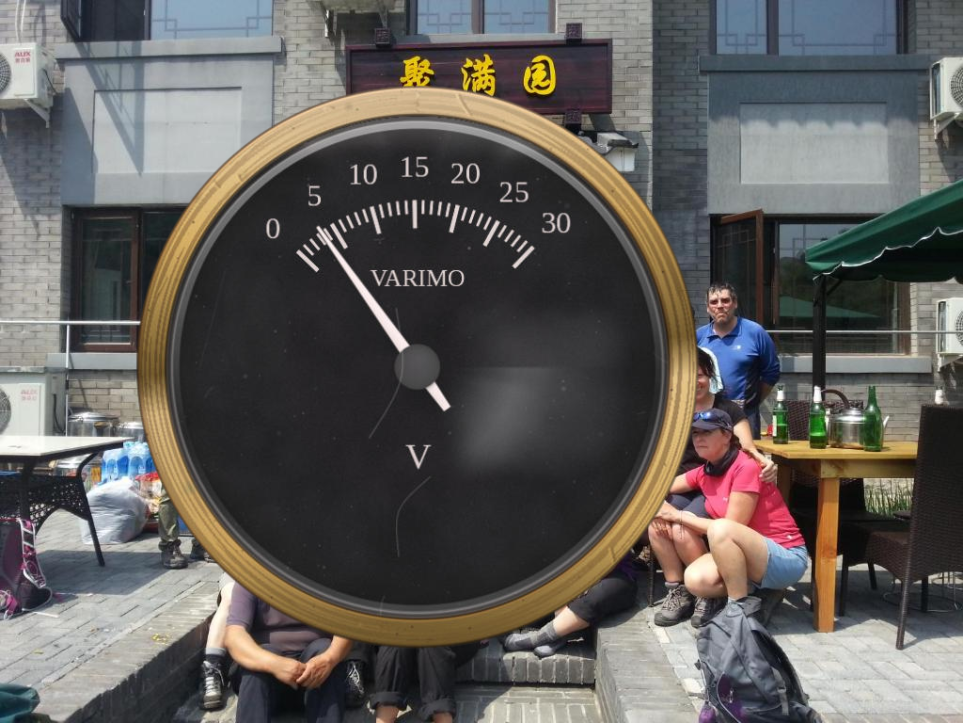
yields 3.5 V
